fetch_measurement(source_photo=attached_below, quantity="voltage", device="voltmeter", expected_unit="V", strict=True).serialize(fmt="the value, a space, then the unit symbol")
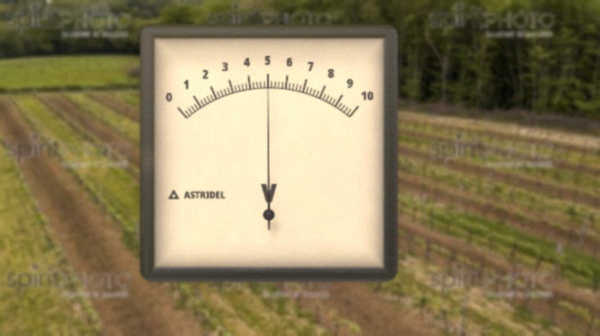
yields 5 V
